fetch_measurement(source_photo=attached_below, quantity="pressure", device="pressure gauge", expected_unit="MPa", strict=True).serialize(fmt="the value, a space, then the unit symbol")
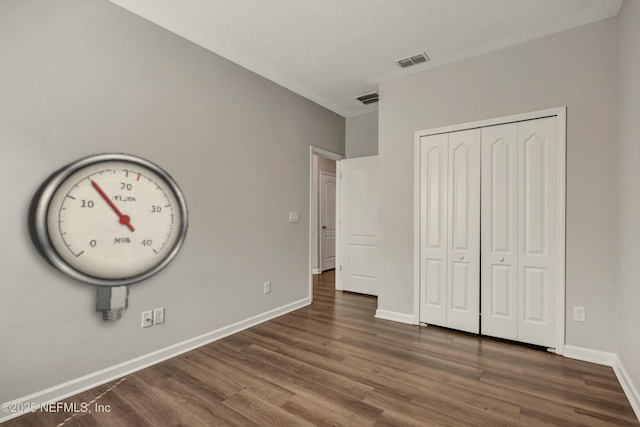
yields 14 MPa
